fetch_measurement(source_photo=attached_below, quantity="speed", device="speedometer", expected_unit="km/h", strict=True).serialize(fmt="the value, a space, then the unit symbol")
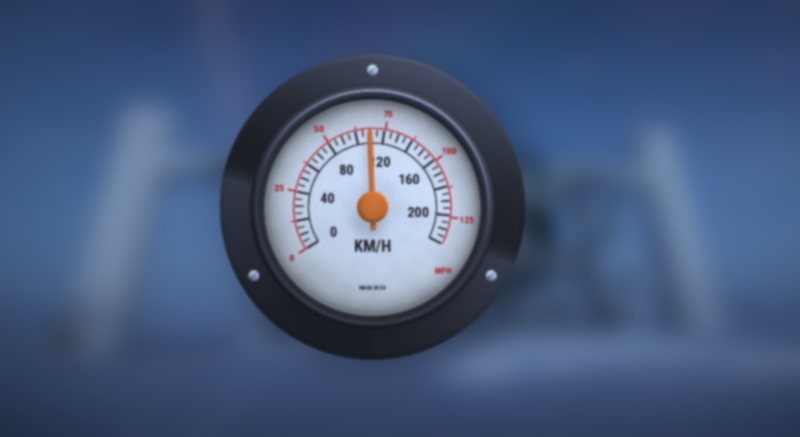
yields 110 km/h
